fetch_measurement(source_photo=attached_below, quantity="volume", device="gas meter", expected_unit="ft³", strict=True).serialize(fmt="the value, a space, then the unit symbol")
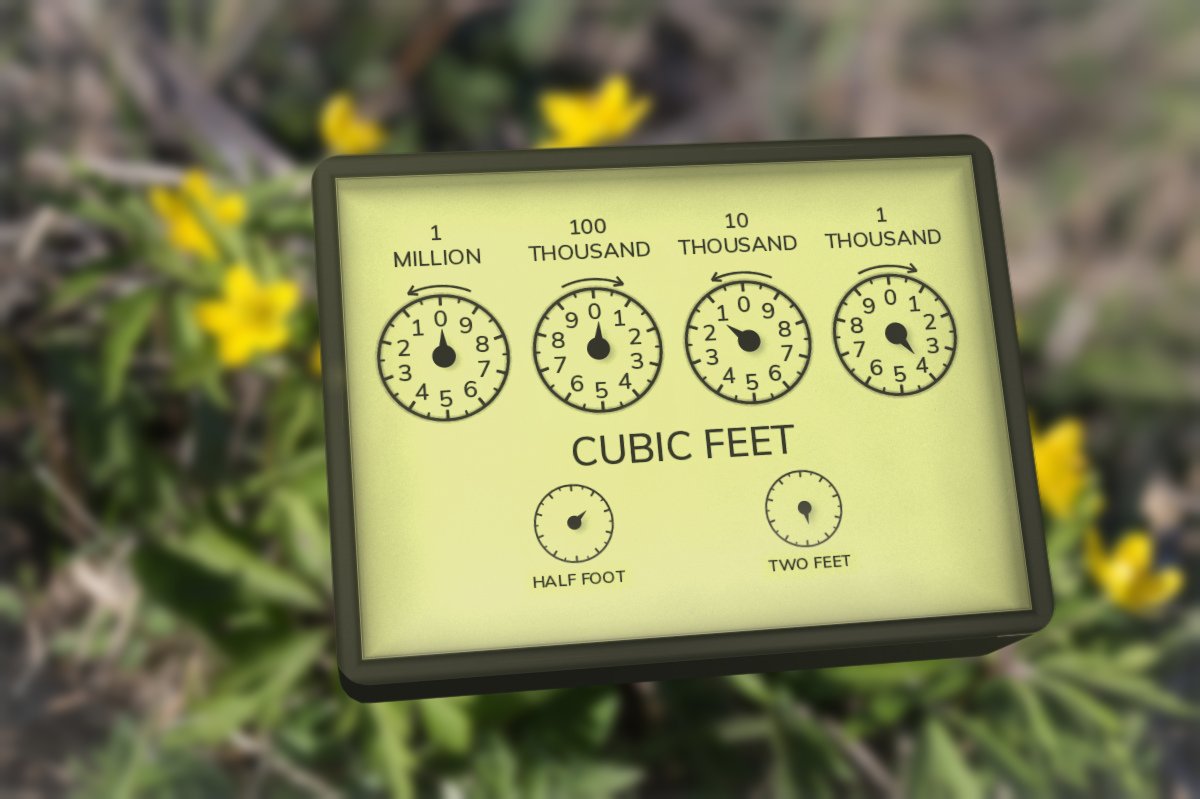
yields 1400 ft³
